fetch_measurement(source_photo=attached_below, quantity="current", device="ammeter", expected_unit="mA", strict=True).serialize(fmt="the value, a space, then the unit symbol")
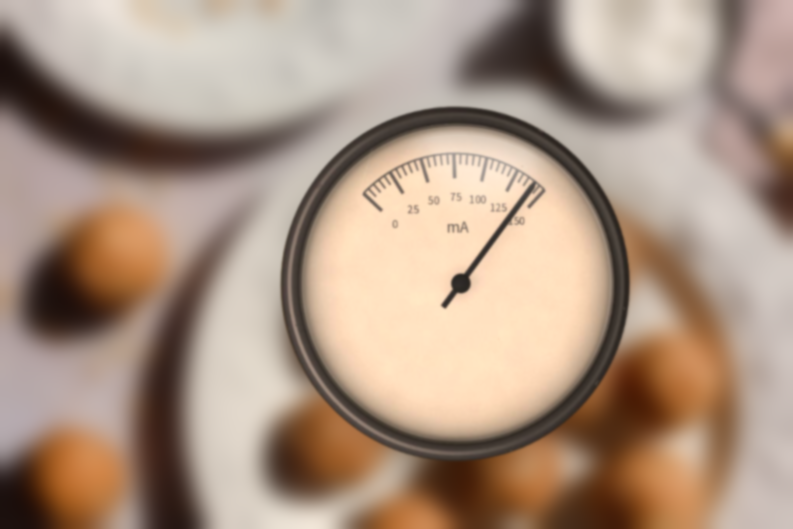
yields 140 mA
